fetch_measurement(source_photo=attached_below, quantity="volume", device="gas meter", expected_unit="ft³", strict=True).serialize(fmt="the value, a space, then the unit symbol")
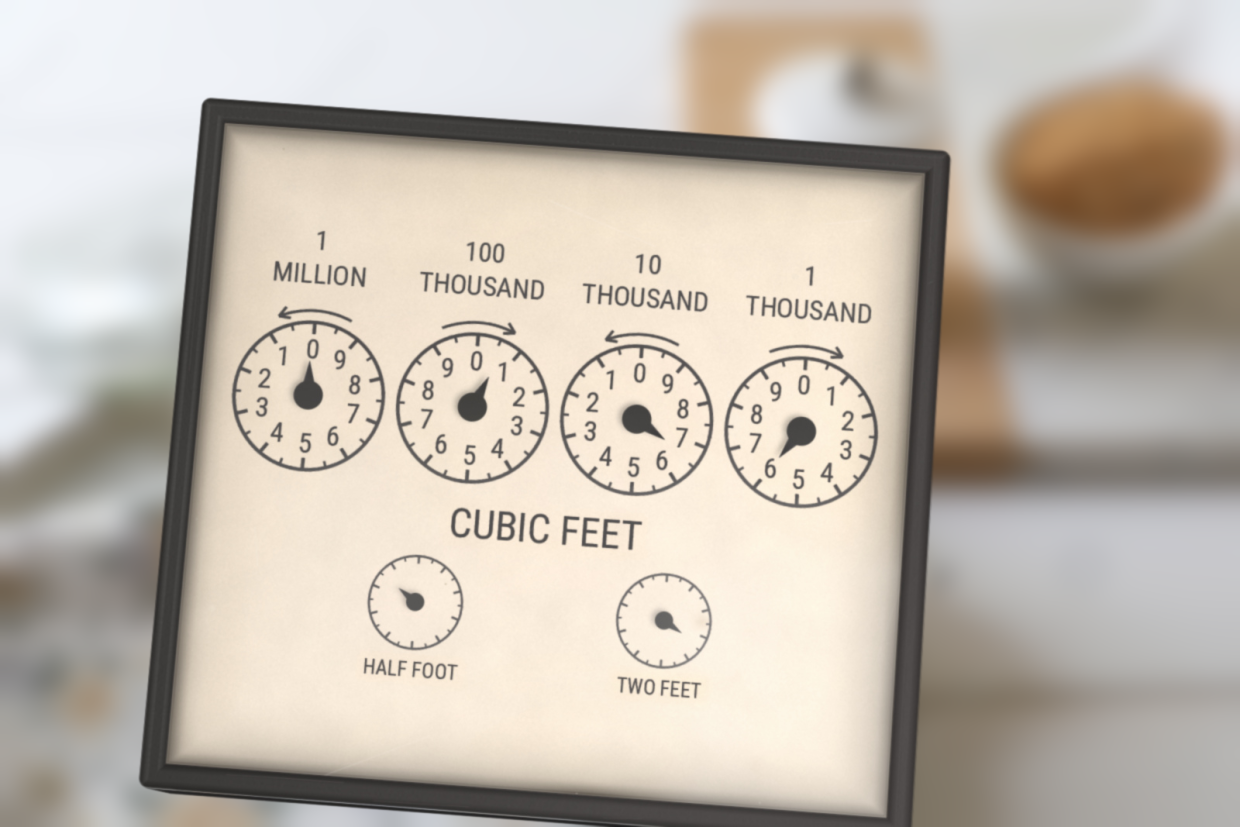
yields 6600 ft³
